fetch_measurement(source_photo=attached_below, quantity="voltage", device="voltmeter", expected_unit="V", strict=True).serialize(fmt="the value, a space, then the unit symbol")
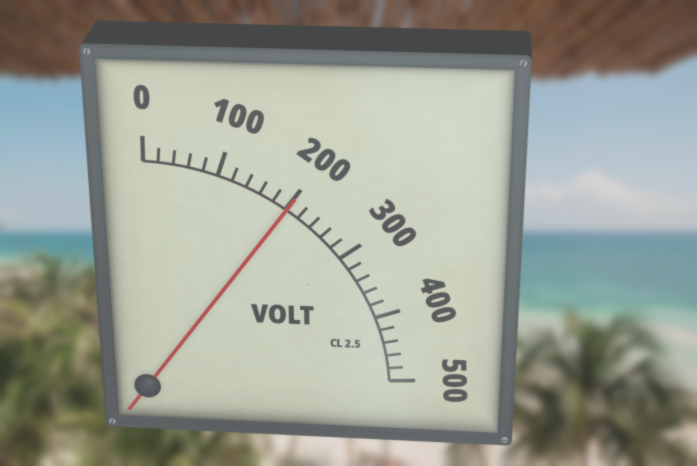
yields 200 V
